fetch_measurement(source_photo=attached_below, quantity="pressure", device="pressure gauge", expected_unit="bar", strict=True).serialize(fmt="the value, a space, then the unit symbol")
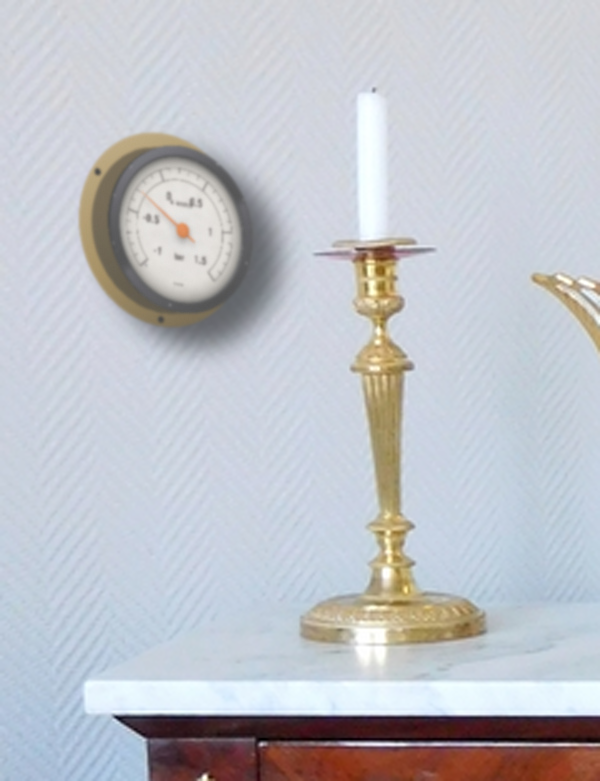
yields -0.3 bar
